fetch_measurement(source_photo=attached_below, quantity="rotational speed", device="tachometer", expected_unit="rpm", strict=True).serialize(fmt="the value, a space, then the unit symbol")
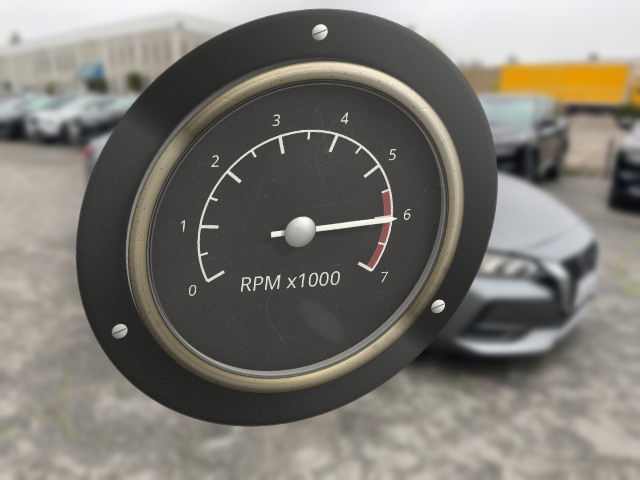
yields 6000 rpm
